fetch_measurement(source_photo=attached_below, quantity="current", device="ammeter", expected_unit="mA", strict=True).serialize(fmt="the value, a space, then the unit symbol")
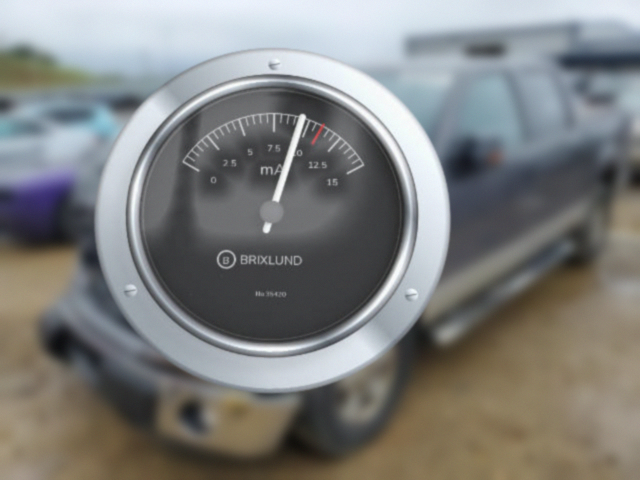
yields 9.5 mA
